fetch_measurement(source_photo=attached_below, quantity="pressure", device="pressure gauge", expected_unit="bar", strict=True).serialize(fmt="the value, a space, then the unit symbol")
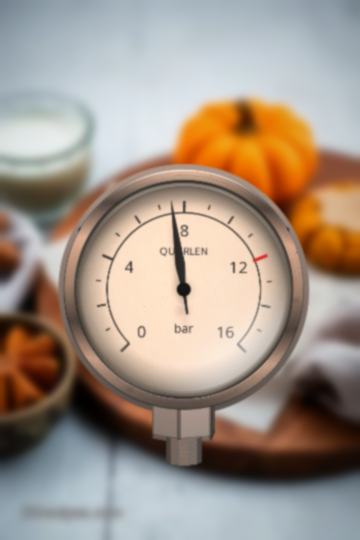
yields 7.5 bar
